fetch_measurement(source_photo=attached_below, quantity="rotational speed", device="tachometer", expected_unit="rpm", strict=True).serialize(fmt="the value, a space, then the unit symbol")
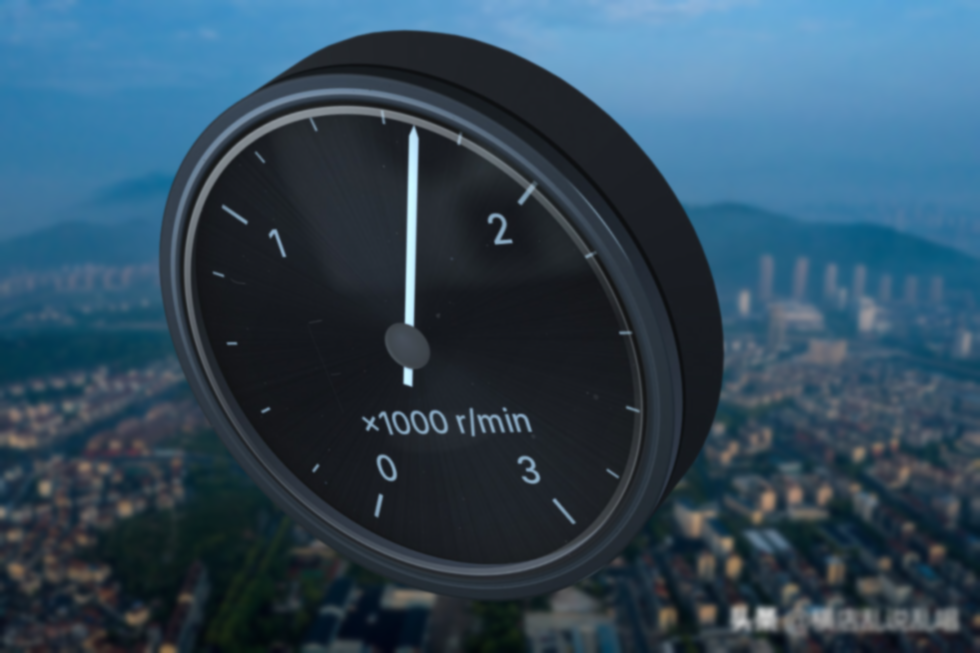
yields 1700 rpm
